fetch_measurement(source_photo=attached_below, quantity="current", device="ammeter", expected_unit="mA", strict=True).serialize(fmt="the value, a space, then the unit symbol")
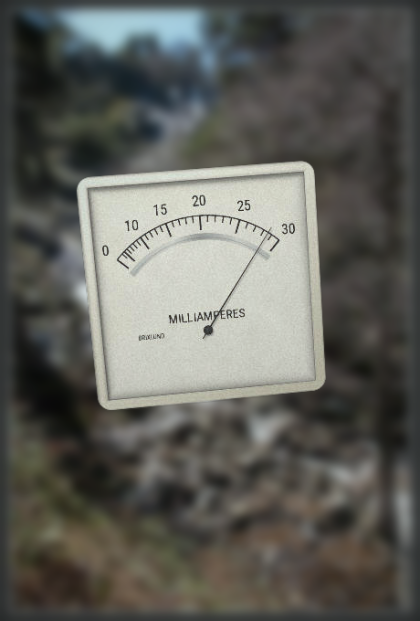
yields 28.5 mA
